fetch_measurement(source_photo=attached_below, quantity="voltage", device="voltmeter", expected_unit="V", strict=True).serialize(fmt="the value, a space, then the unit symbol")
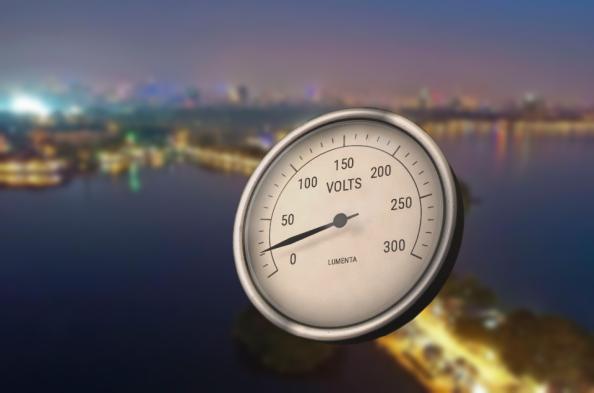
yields 20 V
